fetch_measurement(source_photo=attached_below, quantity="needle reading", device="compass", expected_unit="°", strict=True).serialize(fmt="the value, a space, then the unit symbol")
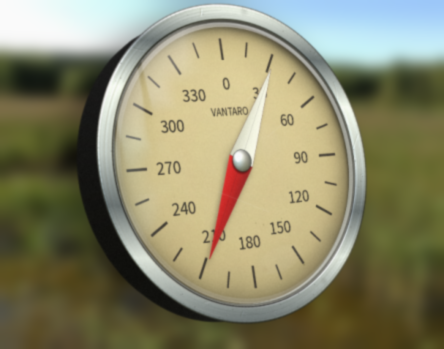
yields 210 °
